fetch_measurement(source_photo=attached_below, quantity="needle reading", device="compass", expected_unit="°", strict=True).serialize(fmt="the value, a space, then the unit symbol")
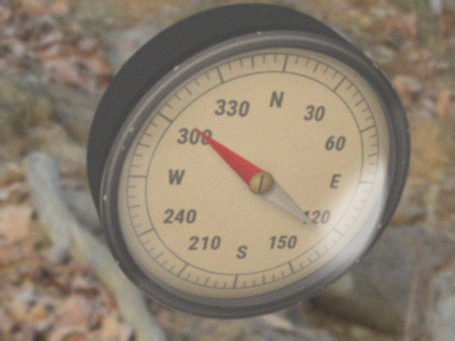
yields 305 °
